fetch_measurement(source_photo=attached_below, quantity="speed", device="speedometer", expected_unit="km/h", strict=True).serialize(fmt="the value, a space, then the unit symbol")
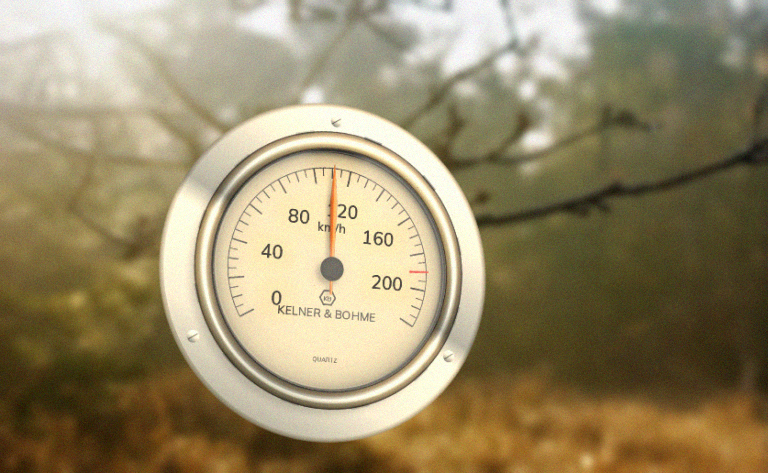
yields 110 km/h
